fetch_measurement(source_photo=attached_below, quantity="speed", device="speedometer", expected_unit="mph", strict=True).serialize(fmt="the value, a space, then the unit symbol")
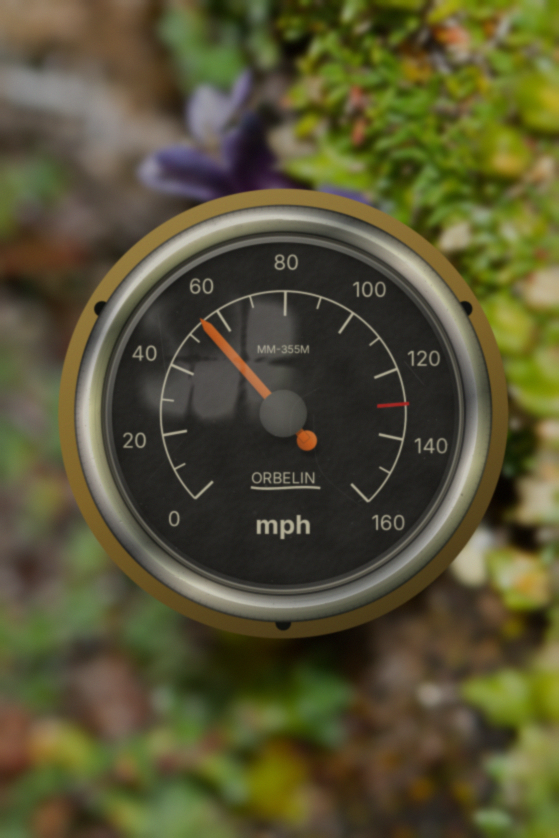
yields 55 mph
